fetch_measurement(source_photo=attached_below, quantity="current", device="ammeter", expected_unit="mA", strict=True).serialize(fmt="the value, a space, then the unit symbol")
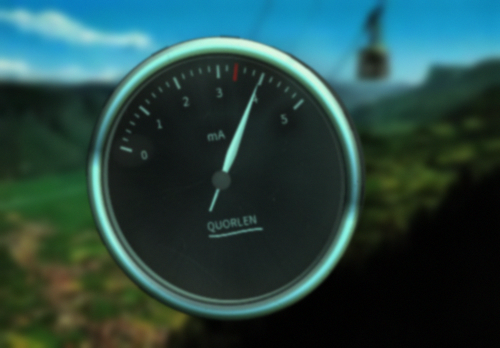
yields 4 mA
